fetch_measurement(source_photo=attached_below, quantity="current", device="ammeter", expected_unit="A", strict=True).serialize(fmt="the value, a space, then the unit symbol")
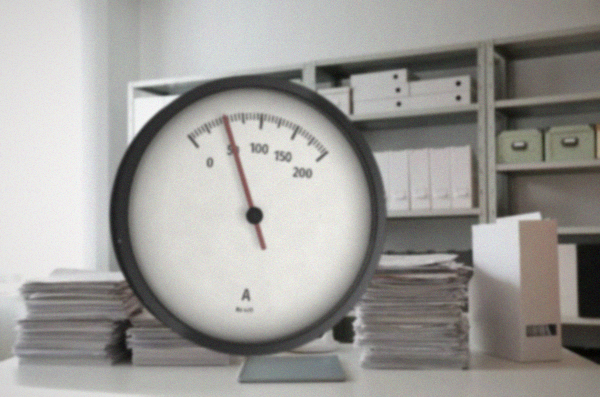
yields 50 A
